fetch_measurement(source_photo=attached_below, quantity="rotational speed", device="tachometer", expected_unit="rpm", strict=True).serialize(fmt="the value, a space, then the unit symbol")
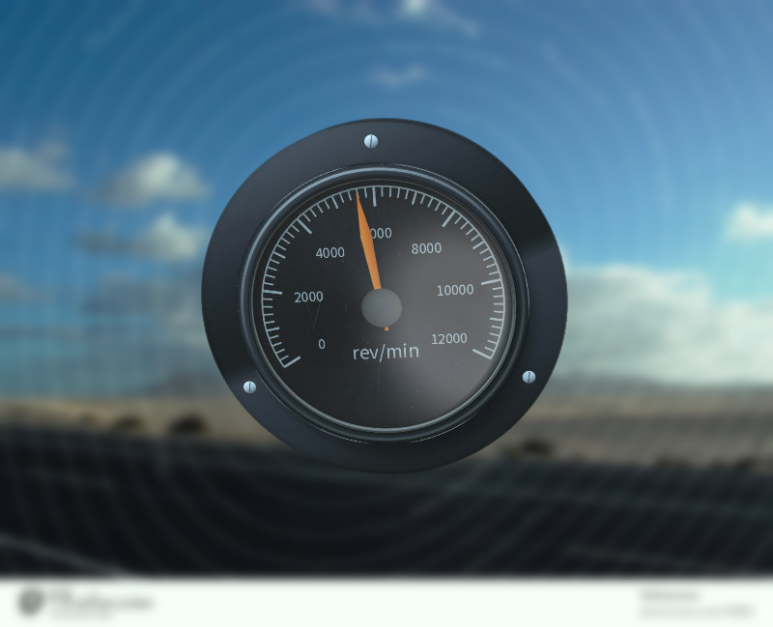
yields 5600 rpm
